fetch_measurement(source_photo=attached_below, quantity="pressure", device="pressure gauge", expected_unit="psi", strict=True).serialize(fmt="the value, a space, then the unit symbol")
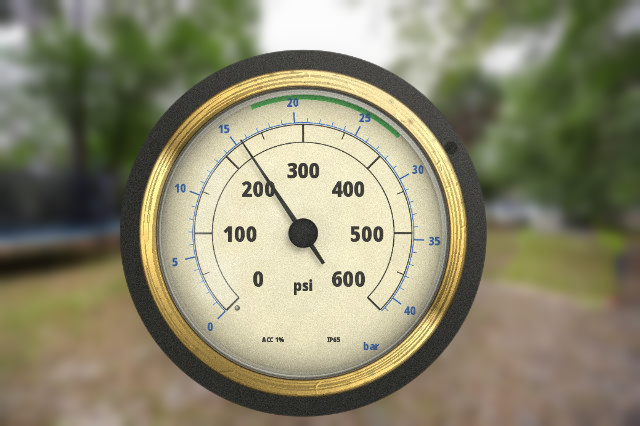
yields 225 psi
